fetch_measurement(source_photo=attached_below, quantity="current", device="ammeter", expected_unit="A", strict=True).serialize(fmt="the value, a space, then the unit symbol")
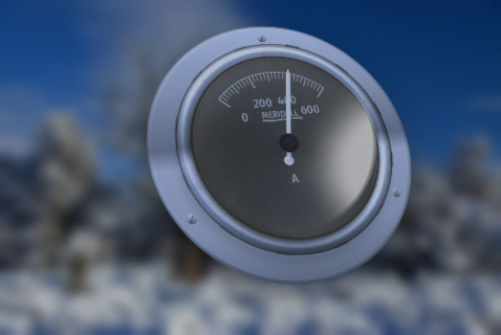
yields 400 A
